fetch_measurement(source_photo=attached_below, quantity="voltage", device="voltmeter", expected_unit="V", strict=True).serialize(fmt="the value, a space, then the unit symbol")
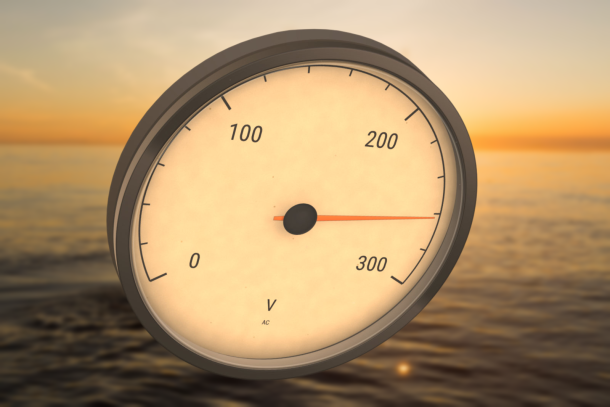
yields 260 V
